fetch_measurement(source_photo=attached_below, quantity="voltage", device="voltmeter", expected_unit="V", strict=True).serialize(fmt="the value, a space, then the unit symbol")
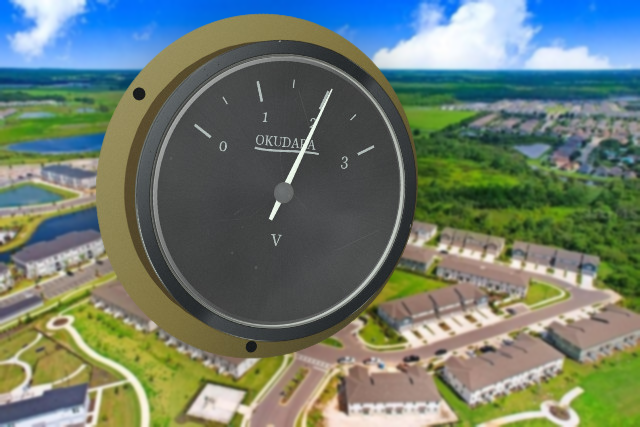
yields 2 V
